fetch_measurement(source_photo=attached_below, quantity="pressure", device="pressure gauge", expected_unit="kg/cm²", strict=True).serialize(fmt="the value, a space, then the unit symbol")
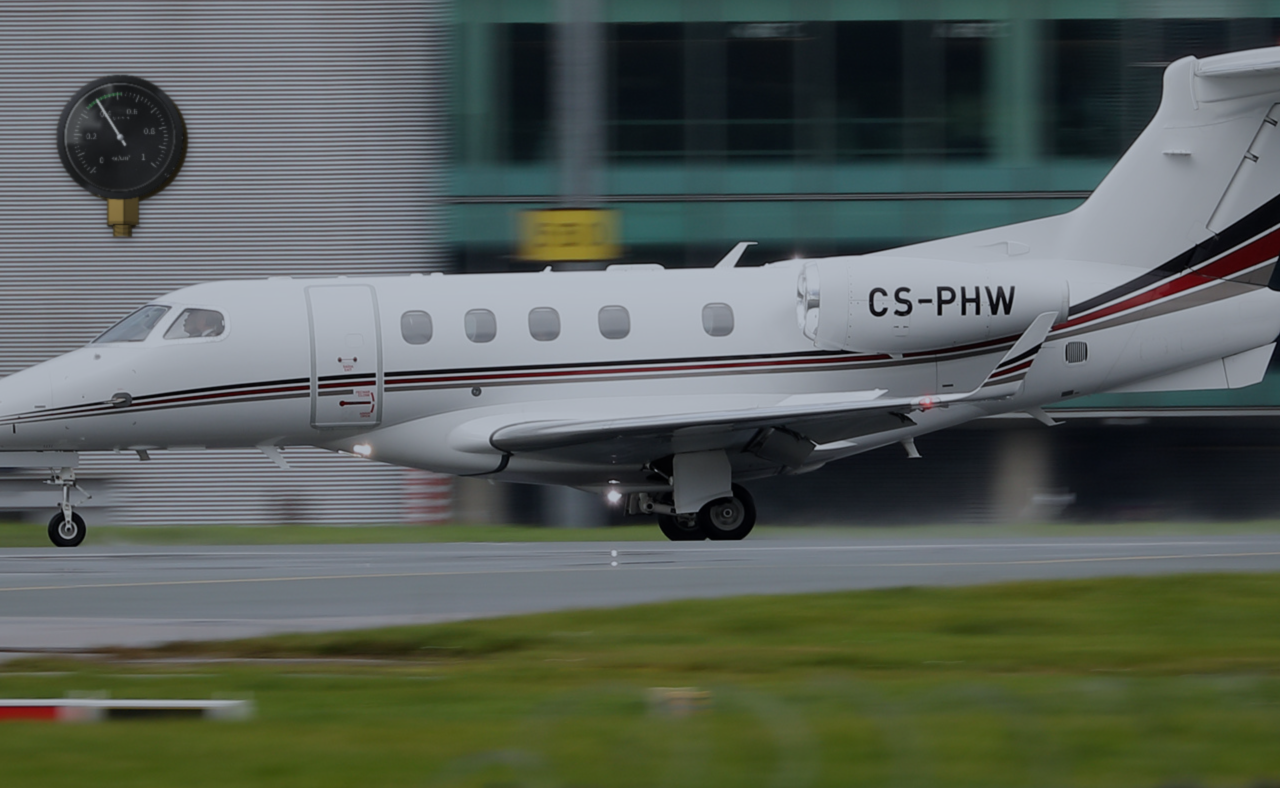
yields 0.4 kg/cm²
